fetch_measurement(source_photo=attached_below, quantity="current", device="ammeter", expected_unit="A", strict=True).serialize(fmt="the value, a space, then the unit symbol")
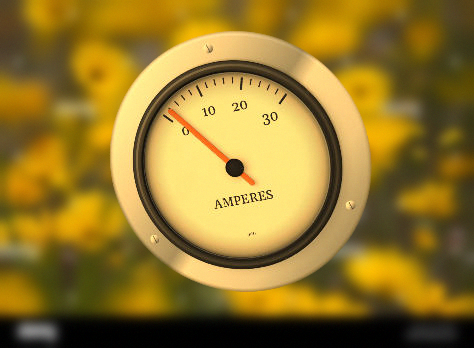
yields 2 A
